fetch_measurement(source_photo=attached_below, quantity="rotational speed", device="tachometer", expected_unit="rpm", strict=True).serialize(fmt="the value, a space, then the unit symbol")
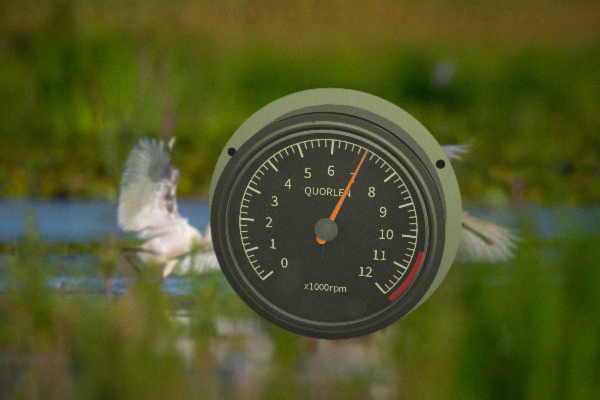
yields 7000 rpm
